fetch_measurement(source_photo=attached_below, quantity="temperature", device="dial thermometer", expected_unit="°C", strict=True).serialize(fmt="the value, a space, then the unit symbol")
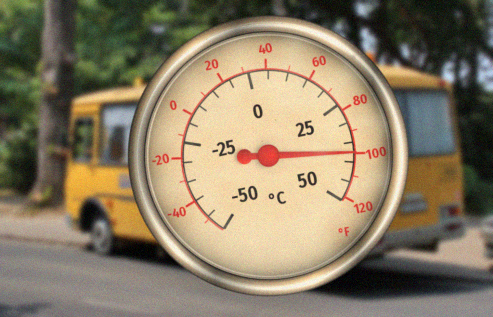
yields 37.5 °C
